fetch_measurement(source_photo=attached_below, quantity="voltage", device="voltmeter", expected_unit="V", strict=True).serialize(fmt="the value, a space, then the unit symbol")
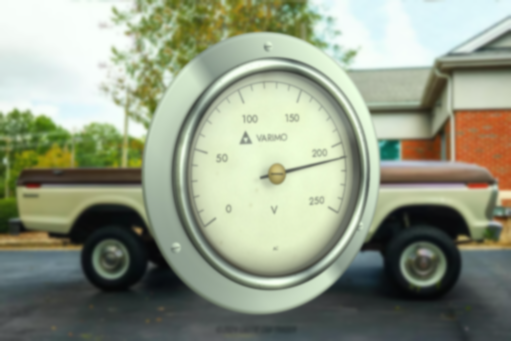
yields 210 V
